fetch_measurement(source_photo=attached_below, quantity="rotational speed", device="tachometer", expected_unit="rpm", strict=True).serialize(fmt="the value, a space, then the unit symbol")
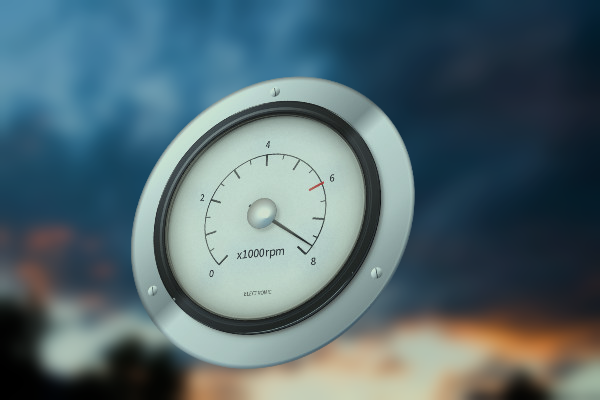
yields 7750 rpm
